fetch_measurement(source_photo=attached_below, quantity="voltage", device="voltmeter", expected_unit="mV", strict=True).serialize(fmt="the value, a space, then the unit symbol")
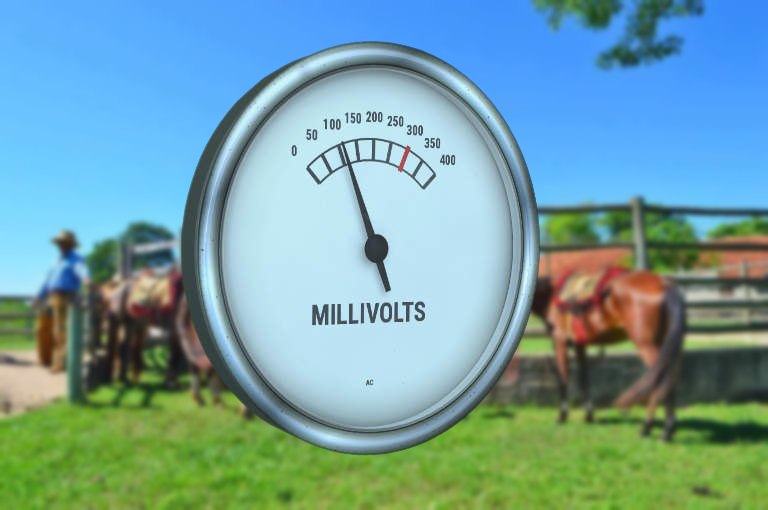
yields 100 mV
